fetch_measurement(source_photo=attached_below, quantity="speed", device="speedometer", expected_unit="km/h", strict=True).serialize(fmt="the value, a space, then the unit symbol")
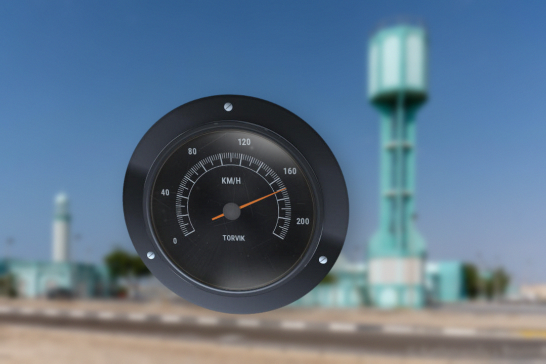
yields 170 km/h
